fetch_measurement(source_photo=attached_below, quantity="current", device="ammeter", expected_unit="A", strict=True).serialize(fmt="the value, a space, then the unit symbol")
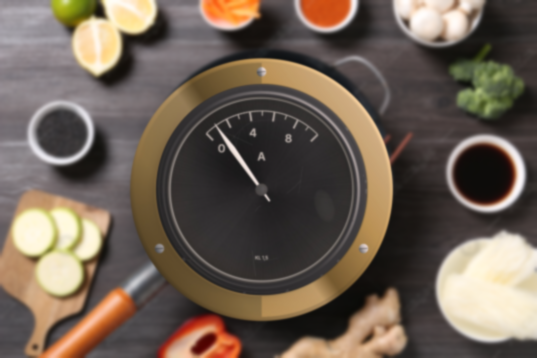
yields 1 A
